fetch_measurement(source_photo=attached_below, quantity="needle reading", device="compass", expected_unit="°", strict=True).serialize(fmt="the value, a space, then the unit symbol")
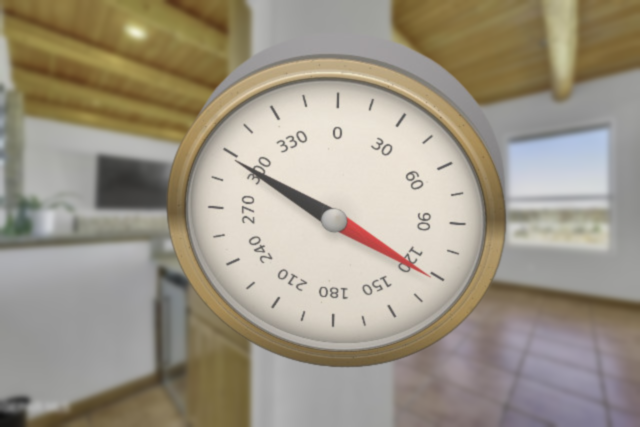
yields 120 °
